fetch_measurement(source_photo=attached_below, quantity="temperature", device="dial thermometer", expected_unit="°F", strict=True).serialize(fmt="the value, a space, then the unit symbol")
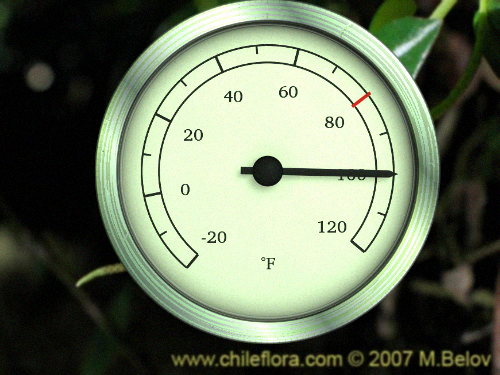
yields 100 °F
